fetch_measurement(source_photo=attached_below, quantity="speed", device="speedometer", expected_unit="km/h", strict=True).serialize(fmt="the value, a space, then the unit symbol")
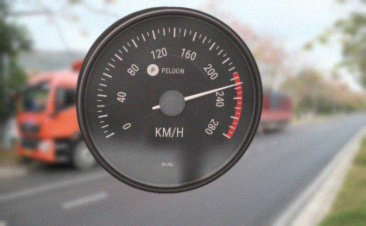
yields 225 km/h
